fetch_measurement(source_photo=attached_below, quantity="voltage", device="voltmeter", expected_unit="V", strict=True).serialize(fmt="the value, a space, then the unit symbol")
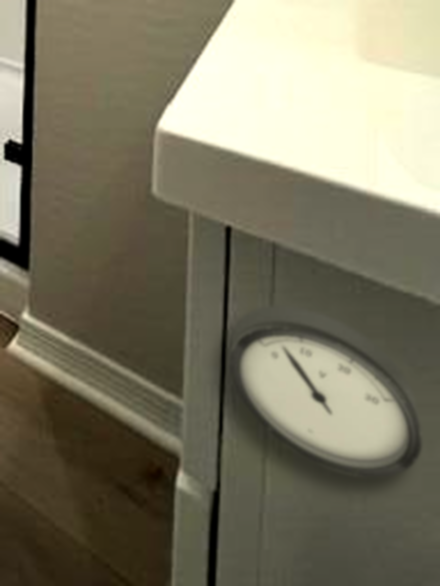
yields 5 V
